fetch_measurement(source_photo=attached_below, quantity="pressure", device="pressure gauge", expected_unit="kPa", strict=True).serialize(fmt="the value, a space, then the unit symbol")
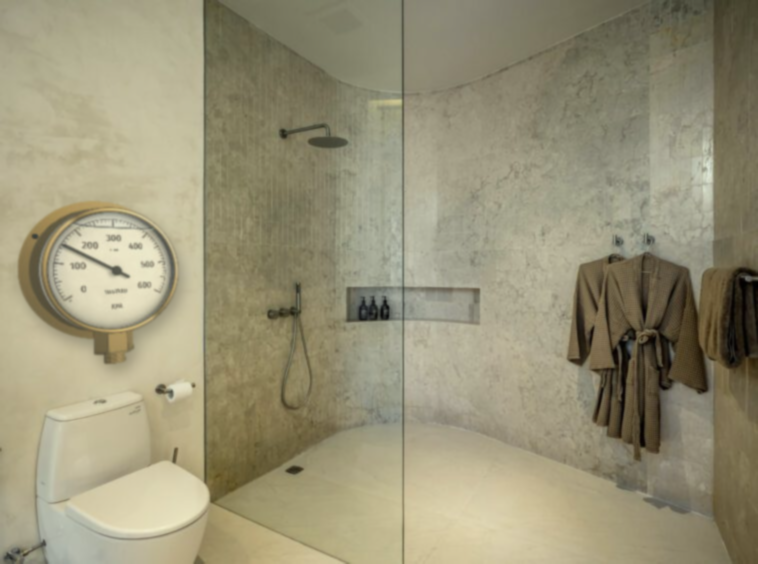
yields 150 kPa
